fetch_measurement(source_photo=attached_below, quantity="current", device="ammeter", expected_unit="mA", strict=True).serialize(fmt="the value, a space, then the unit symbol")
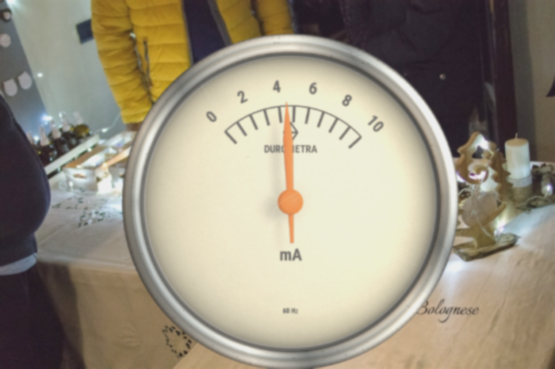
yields 4.5 mA
